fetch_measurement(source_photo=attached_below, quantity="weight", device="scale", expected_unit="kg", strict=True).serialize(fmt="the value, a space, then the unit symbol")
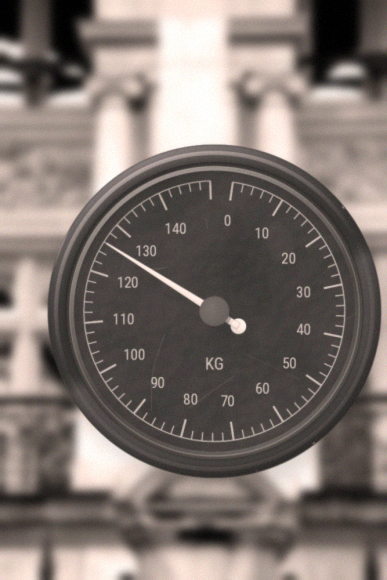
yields 126 kg
